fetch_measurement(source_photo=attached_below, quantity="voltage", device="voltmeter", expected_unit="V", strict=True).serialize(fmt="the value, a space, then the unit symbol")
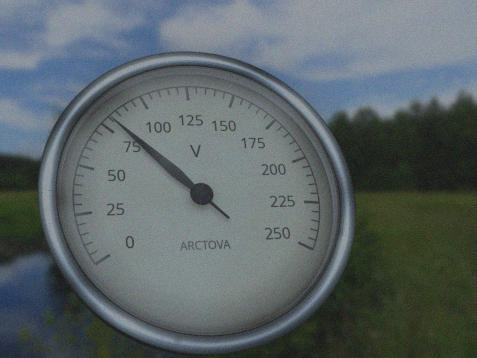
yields 80 V
